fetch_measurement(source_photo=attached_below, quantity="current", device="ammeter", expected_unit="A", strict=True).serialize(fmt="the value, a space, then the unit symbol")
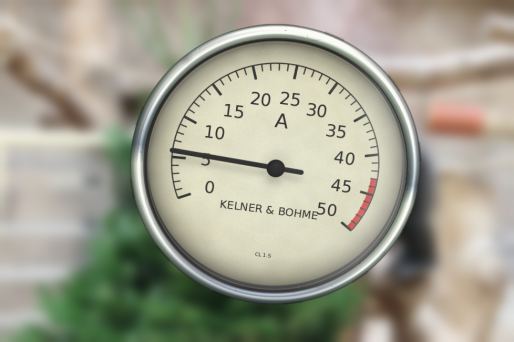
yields 6 A
